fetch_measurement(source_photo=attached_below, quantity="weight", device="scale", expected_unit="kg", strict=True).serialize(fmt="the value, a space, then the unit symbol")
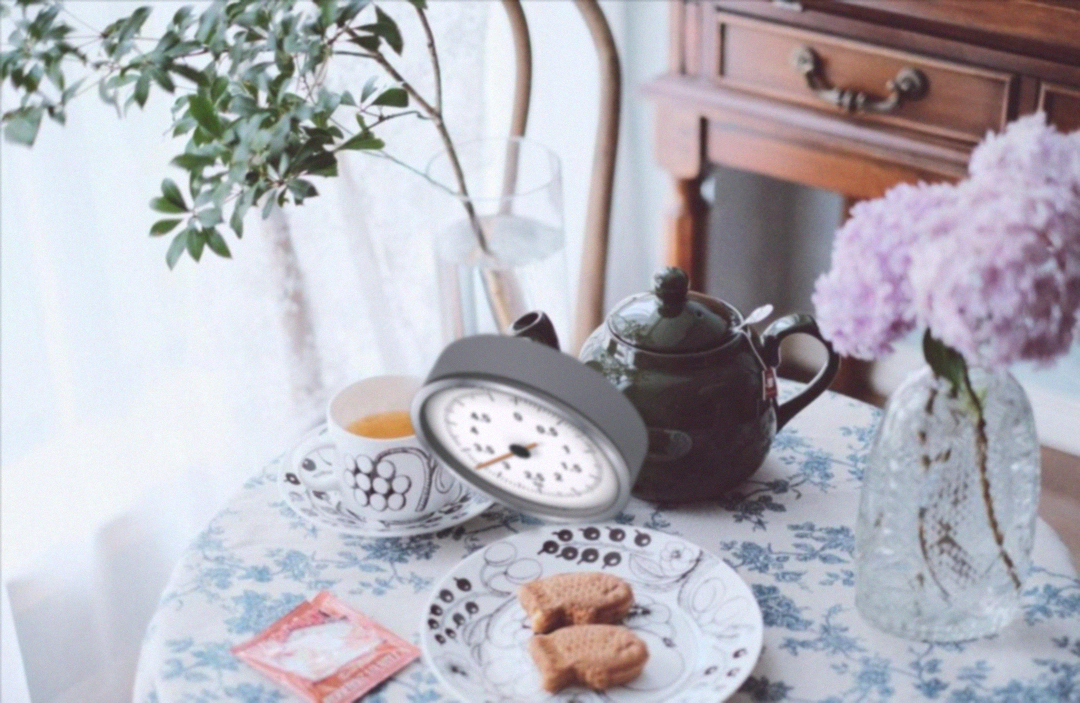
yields 3.25 kg
